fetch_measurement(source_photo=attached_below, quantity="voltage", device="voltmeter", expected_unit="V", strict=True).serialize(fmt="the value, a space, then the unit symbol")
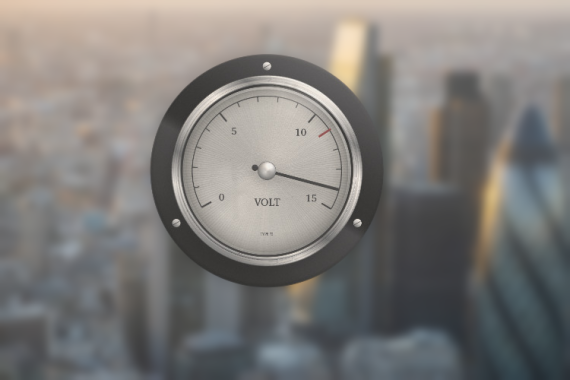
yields 14 V
